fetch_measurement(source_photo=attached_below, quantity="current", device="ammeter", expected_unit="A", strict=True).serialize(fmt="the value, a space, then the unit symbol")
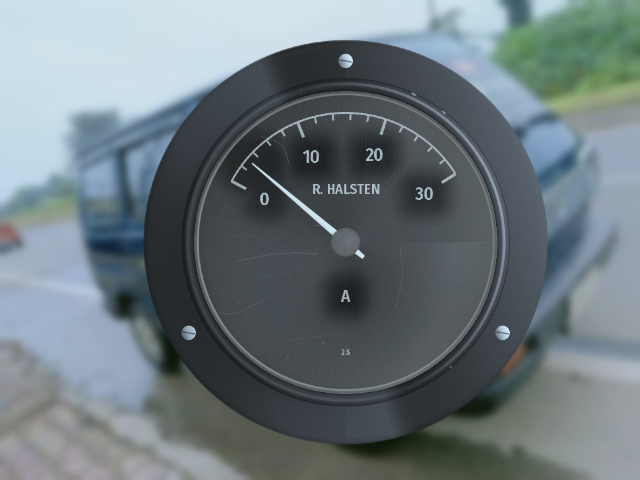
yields 3 A
